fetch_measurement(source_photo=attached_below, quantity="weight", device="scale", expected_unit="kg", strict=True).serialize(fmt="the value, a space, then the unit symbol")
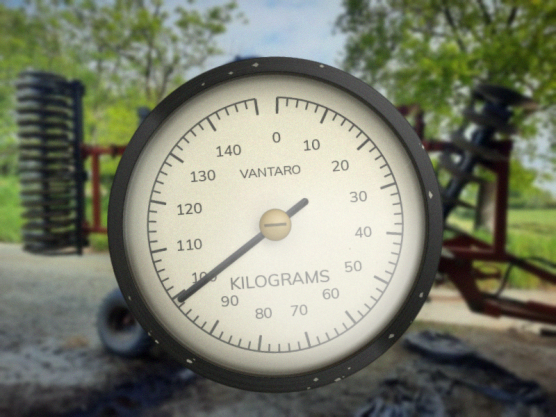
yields 99 kg
